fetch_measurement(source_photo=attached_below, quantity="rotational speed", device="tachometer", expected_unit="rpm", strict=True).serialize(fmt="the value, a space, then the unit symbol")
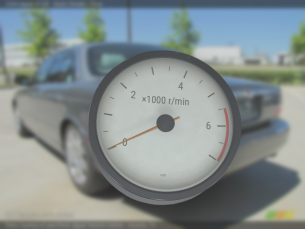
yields 0 rpm
